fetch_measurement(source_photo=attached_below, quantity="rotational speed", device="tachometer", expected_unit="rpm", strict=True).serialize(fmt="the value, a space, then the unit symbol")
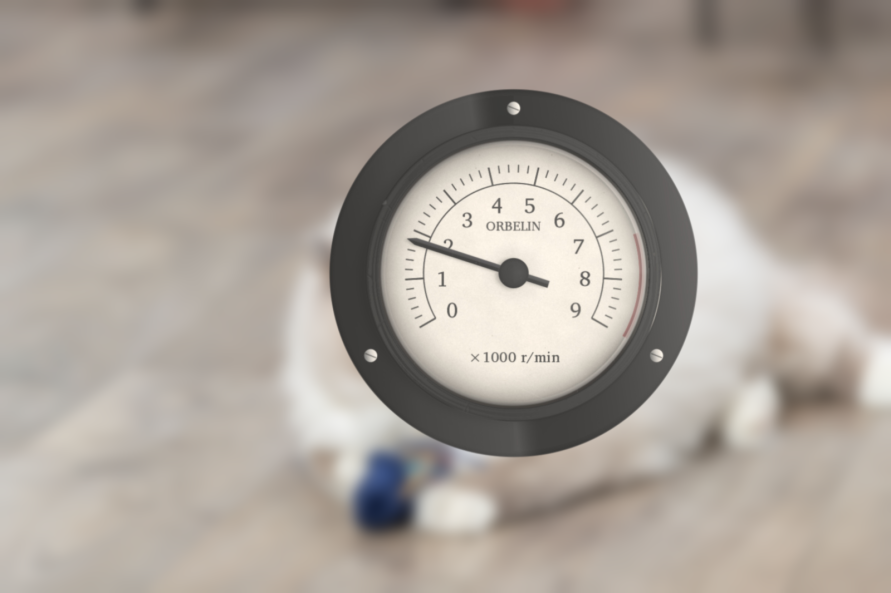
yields 1800 rpm
